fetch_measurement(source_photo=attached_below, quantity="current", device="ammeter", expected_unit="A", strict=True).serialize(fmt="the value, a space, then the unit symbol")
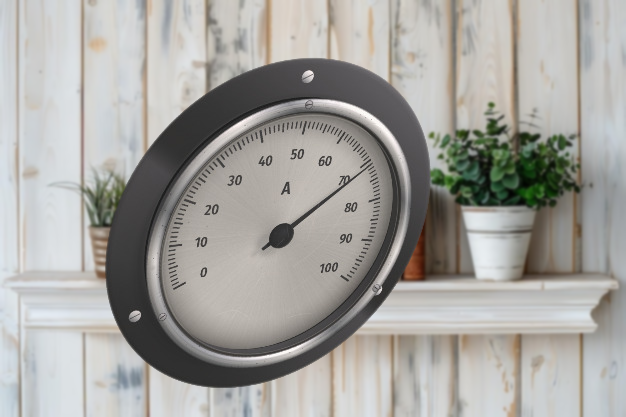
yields 70 A
